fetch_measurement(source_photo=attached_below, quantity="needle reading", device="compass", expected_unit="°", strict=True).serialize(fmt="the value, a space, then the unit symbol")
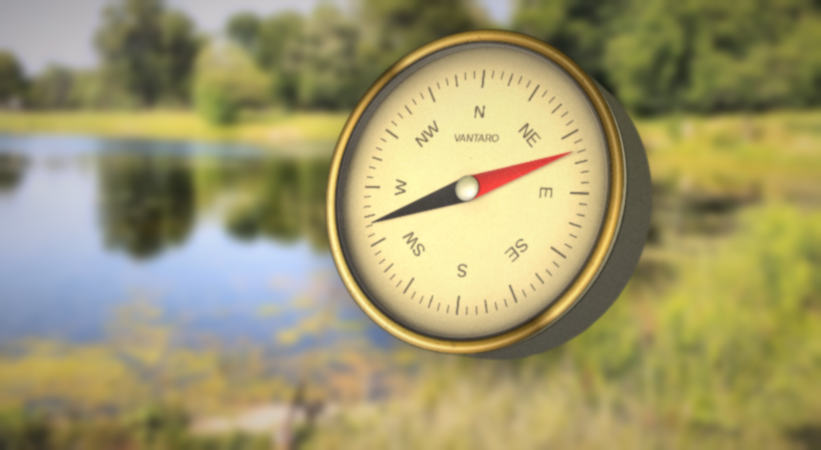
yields 70 °
